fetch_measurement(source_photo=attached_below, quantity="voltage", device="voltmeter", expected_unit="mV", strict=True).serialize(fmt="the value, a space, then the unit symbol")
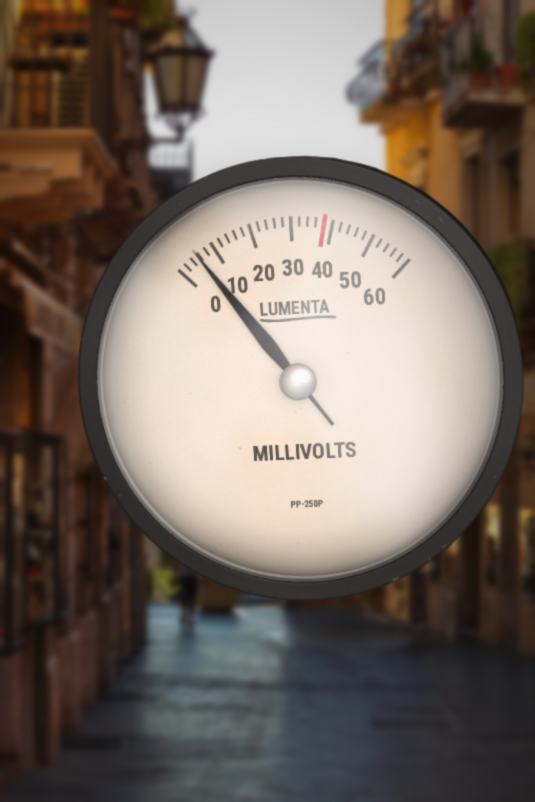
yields 6 mV
